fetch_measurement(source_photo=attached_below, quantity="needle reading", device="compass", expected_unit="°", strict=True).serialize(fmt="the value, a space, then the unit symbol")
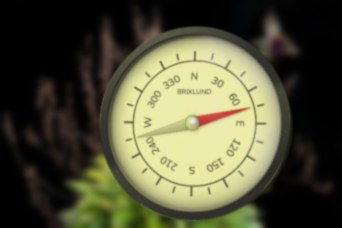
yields 75 °
